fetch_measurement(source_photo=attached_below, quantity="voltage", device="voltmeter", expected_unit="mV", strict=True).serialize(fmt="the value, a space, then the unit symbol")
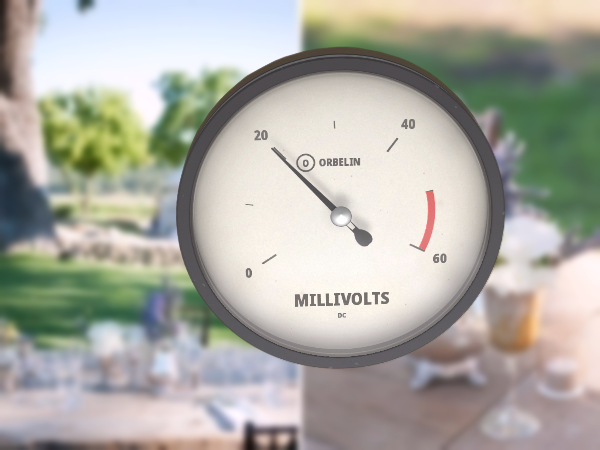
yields 20 mV
